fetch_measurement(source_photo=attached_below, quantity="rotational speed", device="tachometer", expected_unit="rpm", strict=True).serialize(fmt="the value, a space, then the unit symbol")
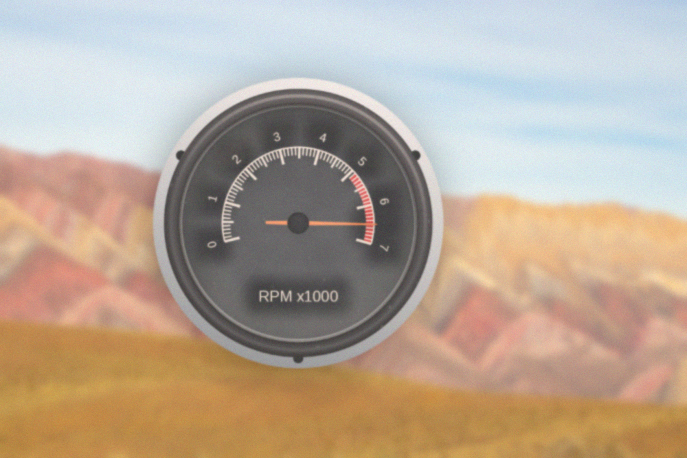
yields 6500 rpm
